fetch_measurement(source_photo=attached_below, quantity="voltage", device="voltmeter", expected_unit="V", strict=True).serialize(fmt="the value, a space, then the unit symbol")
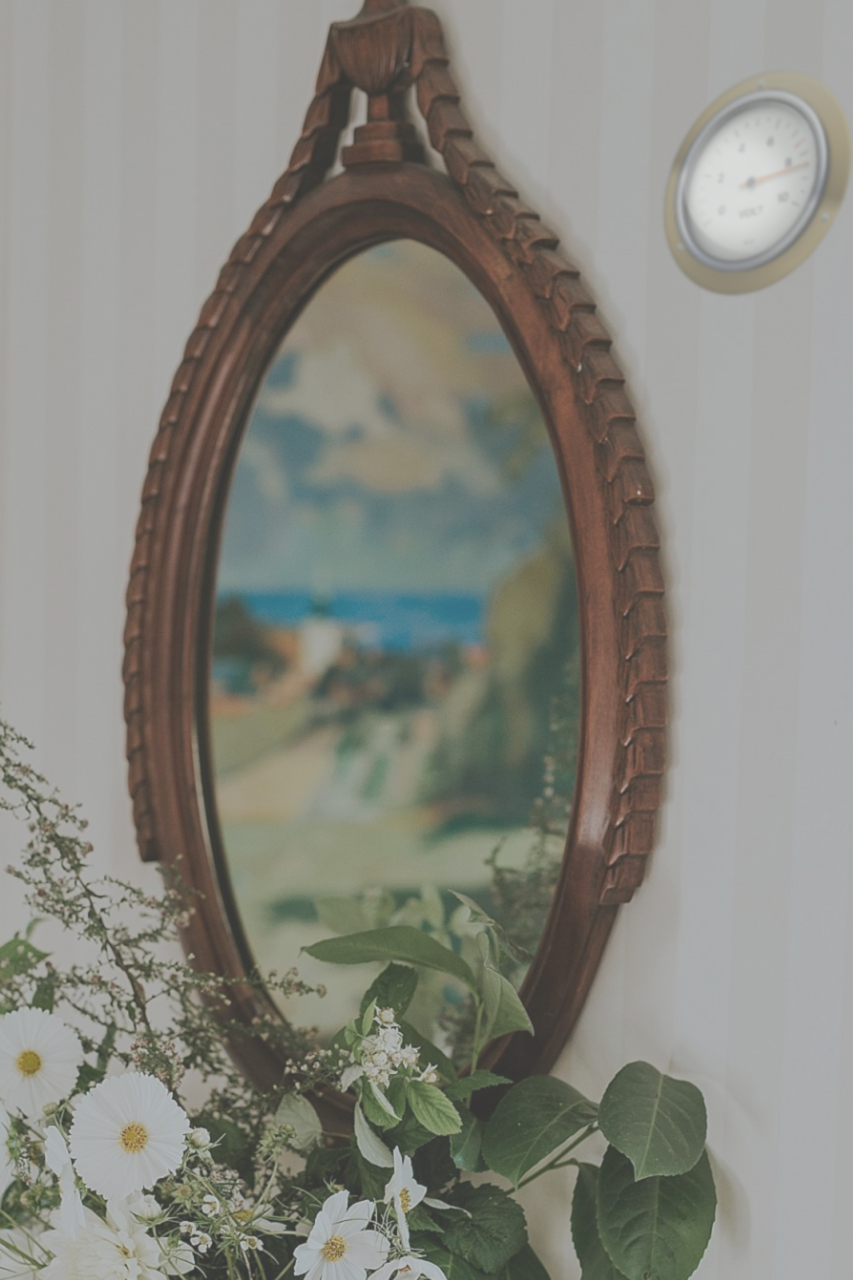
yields 8.5 V
